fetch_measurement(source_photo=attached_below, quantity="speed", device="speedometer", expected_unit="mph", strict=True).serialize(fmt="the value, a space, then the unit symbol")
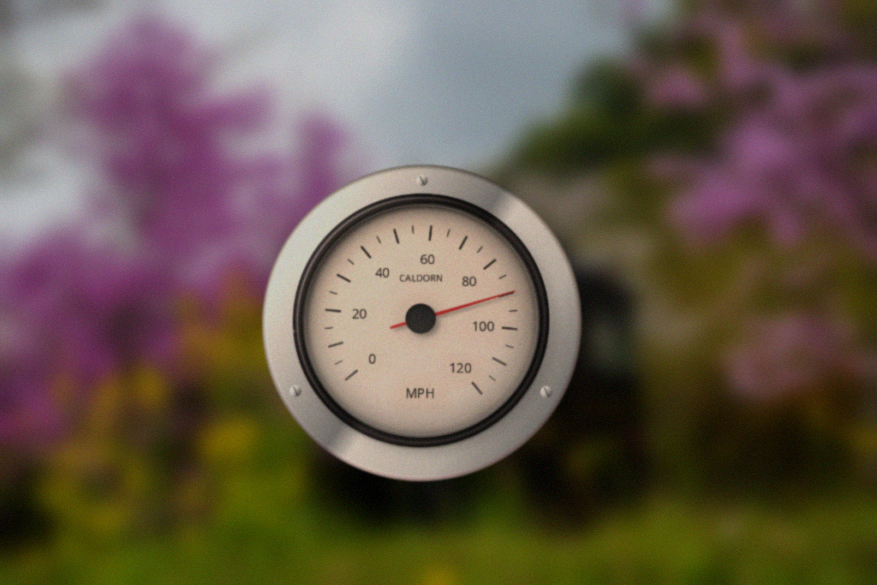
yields 90 mph
